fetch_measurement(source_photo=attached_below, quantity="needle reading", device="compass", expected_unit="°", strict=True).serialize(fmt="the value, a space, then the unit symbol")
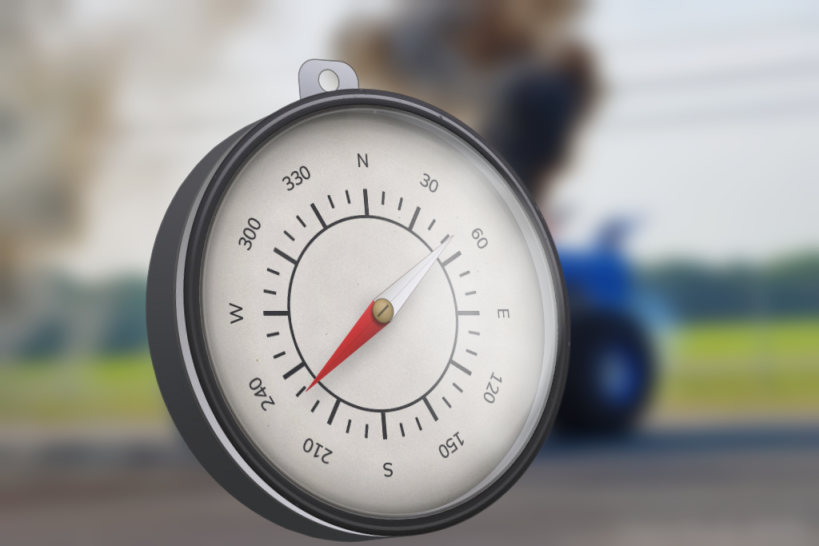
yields 230 °
